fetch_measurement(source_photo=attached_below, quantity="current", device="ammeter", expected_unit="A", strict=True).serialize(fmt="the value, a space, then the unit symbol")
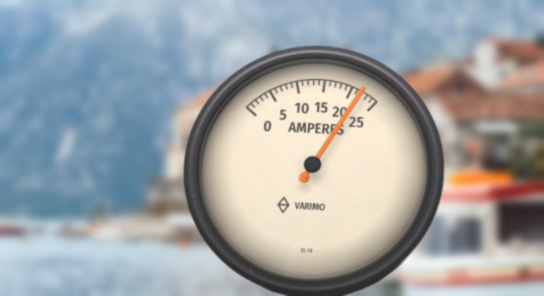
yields 22 A
